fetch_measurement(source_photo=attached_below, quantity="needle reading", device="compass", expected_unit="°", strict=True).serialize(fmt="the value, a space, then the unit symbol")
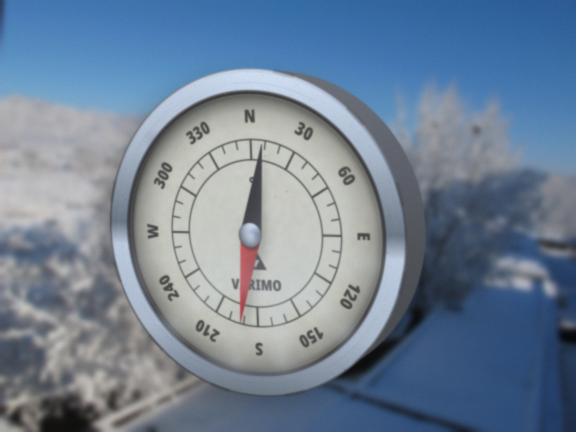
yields 190 °
